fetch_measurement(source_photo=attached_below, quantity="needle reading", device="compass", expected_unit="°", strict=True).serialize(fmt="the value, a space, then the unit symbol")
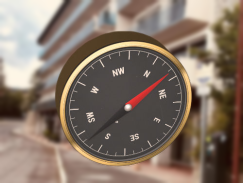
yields 20 °
